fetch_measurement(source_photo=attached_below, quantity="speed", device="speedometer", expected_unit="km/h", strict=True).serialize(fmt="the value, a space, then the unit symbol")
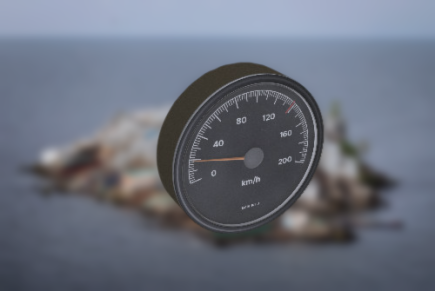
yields 20 km/h
